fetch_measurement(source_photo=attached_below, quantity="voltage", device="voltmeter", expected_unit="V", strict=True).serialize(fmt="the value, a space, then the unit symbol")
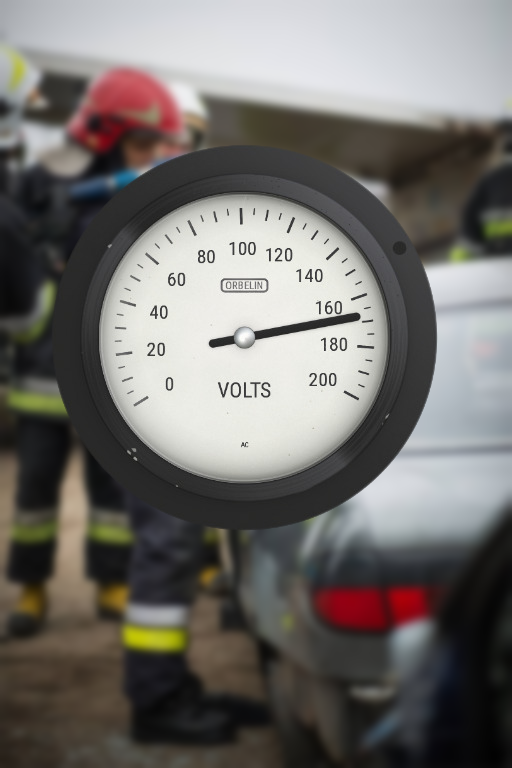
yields 167.5 V
